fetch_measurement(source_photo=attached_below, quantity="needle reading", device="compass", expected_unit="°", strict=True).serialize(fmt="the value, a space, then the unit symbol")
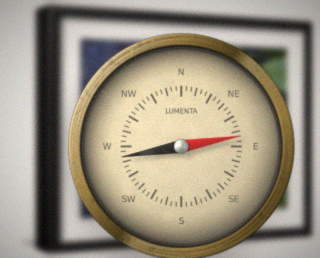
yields 80 °
